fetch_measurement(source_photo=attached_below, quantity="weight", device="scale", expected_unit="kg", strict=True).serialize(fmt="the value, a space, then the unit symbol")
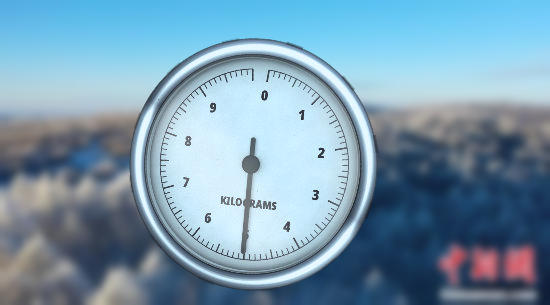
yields 5 kg
